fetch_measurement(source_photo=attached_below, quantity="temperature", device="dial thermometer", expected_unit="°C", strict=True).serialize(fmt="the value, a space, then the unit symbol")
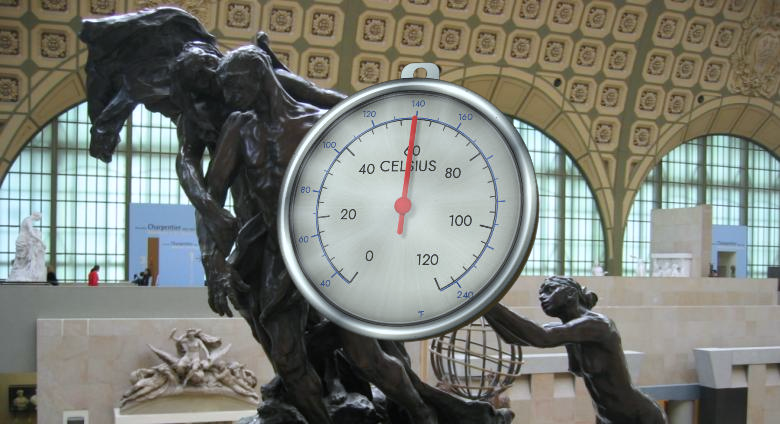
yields 60 °C
